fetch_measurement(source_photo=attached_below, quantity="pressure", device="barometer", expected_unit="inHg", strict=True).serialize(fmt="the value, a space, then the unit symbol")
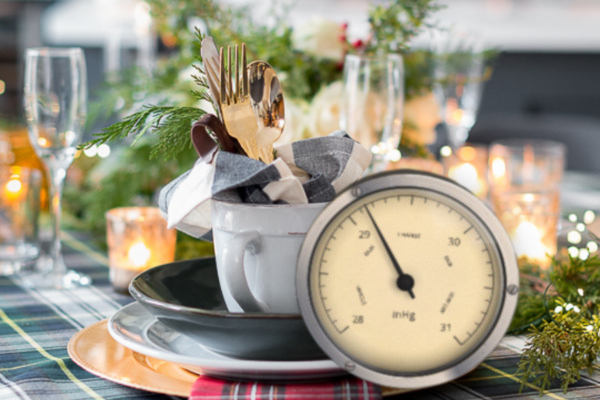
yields 29.15 inHg
